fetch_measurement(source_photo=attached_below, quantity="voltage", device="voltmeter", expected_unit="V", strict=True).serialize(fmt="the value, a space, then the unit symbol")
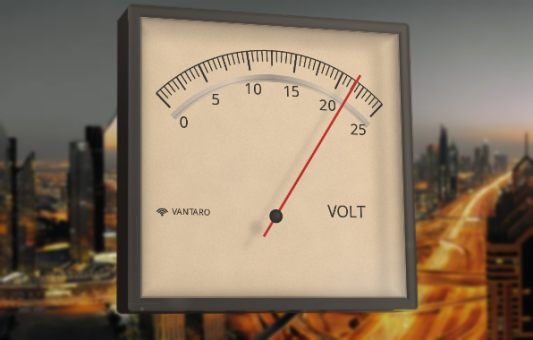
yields 21.5 V
